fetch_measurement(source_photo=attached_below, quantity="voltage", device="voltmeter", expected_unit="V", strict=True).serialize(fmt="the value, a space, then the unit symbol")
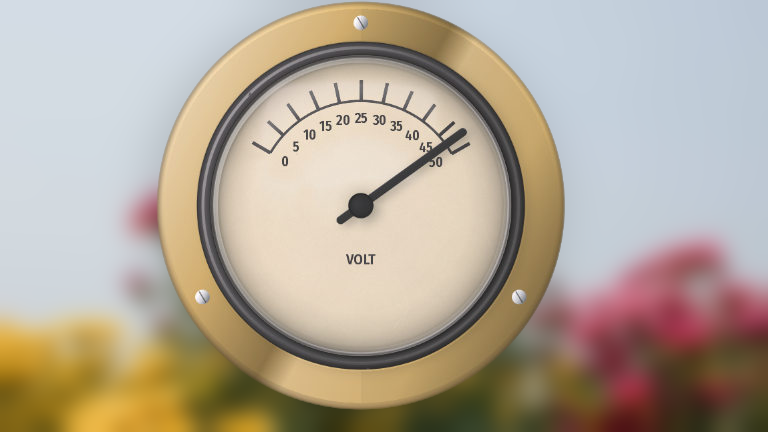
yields 47.5 V
